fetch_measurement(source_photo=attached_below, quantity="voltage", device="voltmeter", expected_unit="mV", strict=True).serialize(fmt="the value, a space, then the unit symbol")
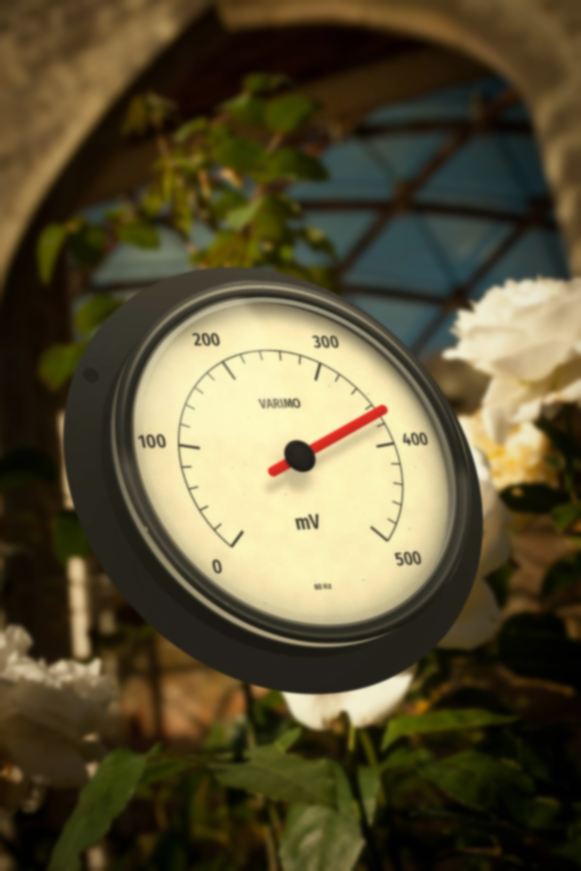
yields 370 mV
